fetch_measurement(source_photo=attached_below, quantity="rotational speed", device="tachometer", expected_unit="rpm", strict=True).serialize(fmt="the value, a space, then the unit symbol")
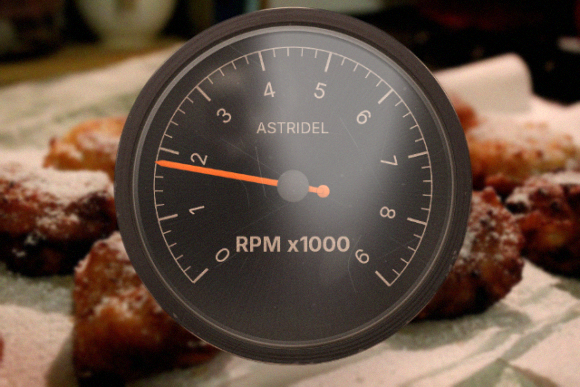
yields 1800 rpm
